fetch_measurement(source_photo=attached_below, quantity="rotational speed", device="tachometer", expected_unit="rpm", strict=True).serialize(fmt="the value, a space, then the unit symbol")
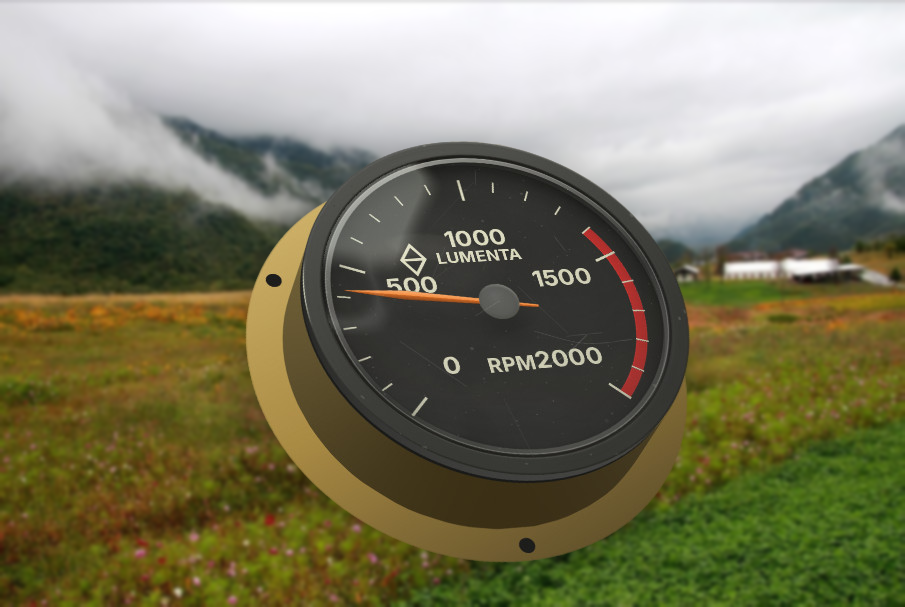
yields 400 rpm
